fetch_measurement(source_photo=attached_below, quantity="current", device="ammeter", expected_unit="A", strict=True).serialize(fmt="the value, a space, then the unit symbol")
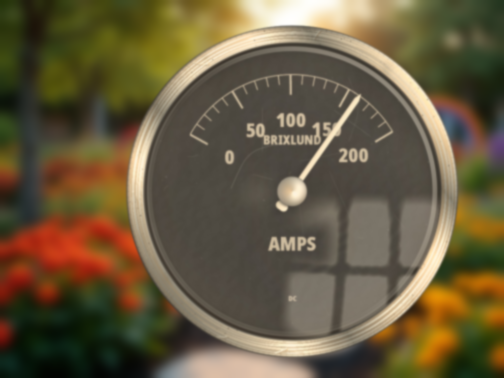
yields 160 A
